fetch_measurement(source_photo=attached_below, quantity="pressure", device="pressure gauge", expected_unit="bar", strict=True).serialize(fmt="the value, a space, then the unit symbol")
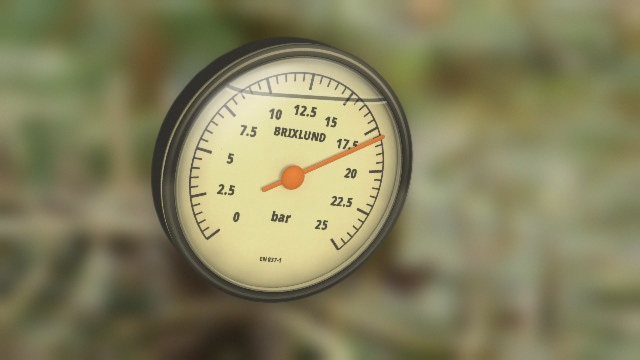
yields 18 bar
